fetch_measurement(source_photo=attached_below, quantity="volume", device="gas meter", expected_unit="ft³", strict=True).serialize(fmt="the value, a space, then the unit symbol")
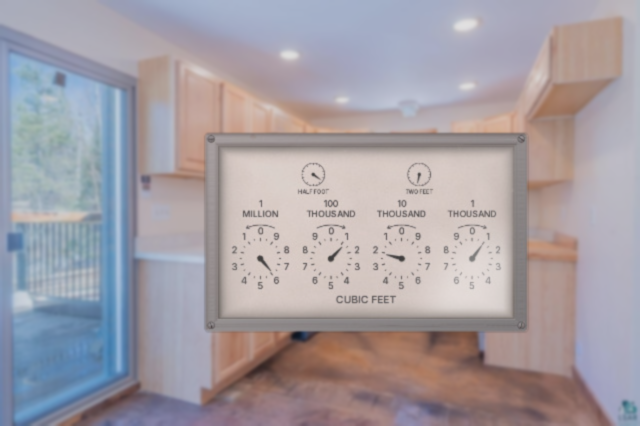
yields 612100 ft³
